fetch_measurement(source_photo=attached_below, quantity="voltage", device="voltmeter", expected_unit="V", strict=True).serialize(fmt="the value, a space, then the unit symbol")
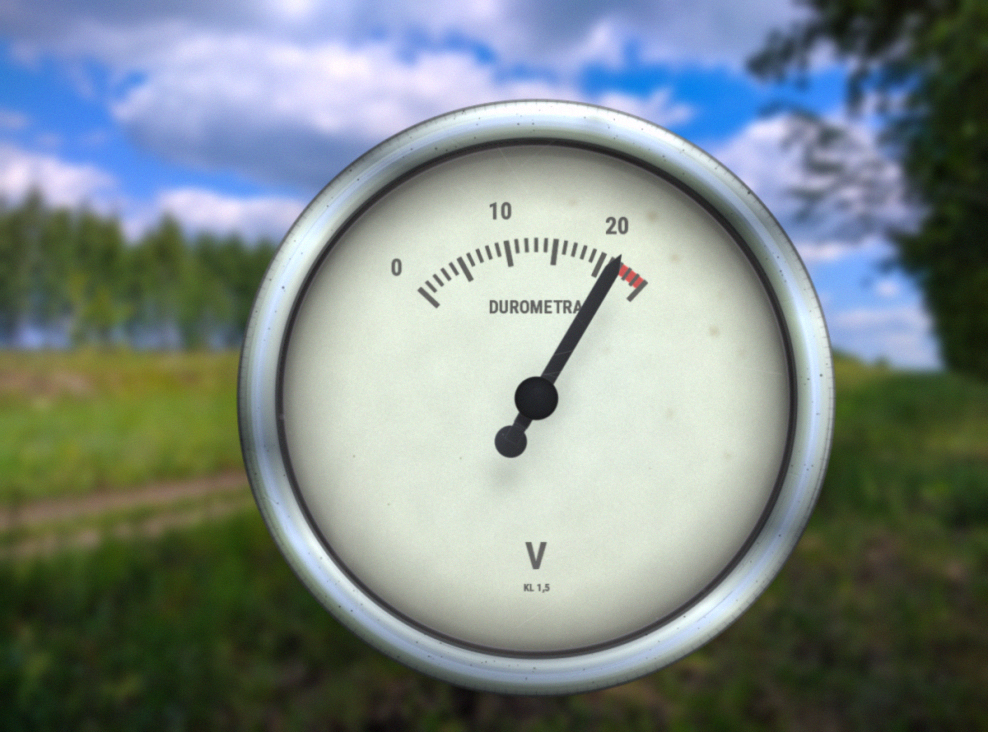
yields 21.5 V
